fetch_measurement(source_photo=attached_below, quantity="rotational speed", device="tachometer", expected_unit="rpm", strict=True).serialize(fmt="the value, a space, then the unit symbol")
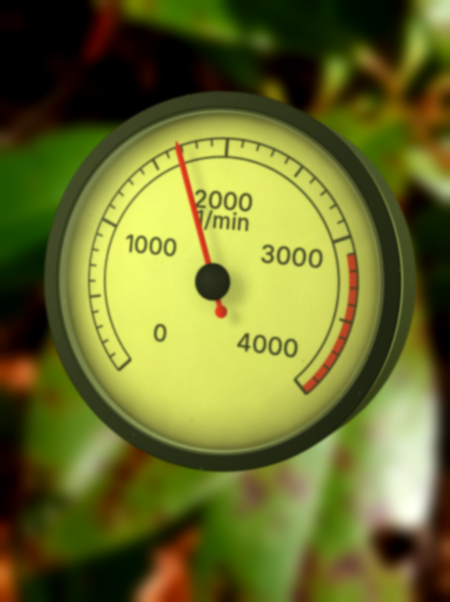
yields 1700 rpm
